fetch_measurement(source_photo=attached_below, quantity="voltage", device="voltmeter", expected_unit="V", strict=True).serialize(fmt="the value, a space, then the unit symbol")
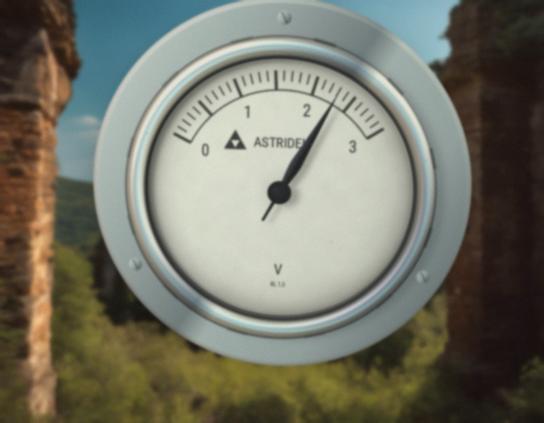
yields 2.3 V
